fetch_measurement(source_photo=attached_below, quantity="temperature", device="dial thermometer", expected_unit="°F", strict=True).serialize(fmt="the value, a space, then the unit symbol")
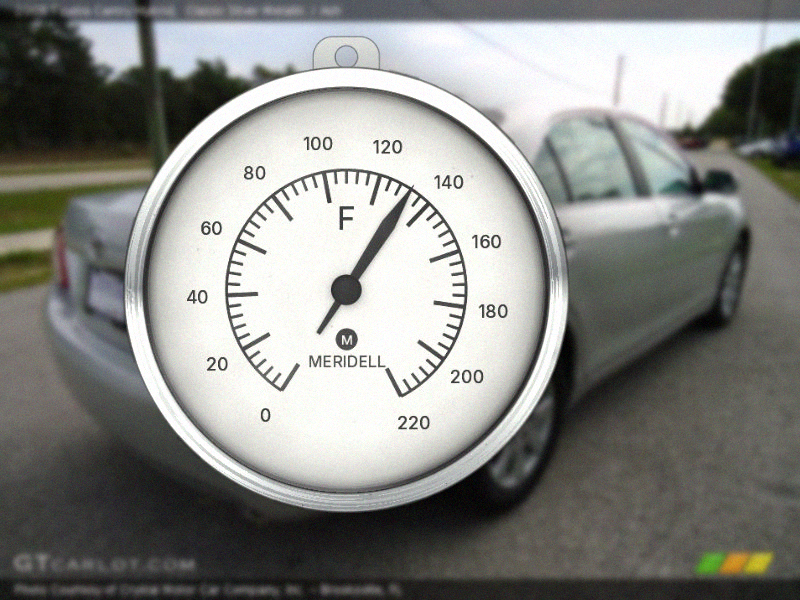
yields 132 °F
